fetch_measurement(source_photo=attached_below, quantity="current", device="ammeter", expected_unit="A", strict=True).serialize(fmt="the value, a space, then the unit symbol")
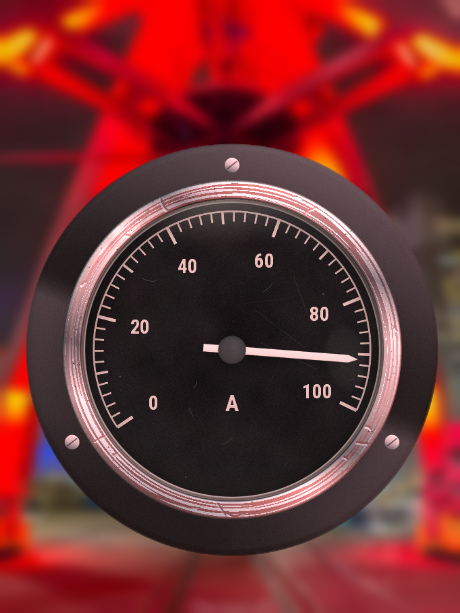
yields 91 A
